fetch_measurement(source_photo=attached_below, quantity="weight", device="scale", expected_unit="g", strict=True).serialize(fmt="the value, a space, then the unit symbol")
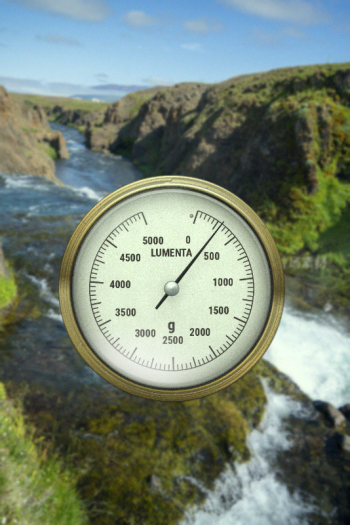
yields 300 g
